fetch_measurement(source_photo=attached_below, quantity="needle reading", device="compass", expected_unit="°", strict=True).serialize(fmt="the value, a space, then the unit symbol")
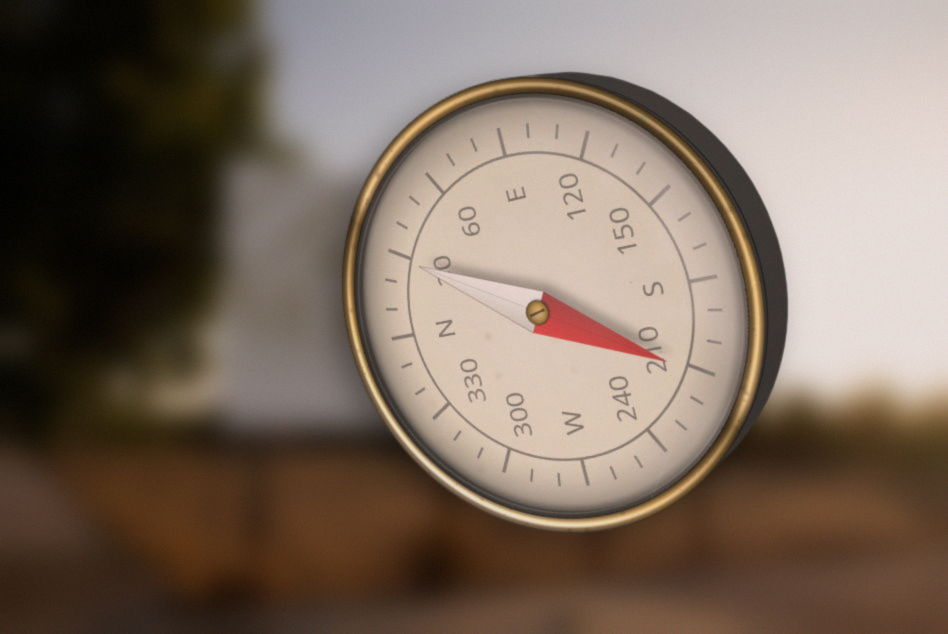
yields 210 °
